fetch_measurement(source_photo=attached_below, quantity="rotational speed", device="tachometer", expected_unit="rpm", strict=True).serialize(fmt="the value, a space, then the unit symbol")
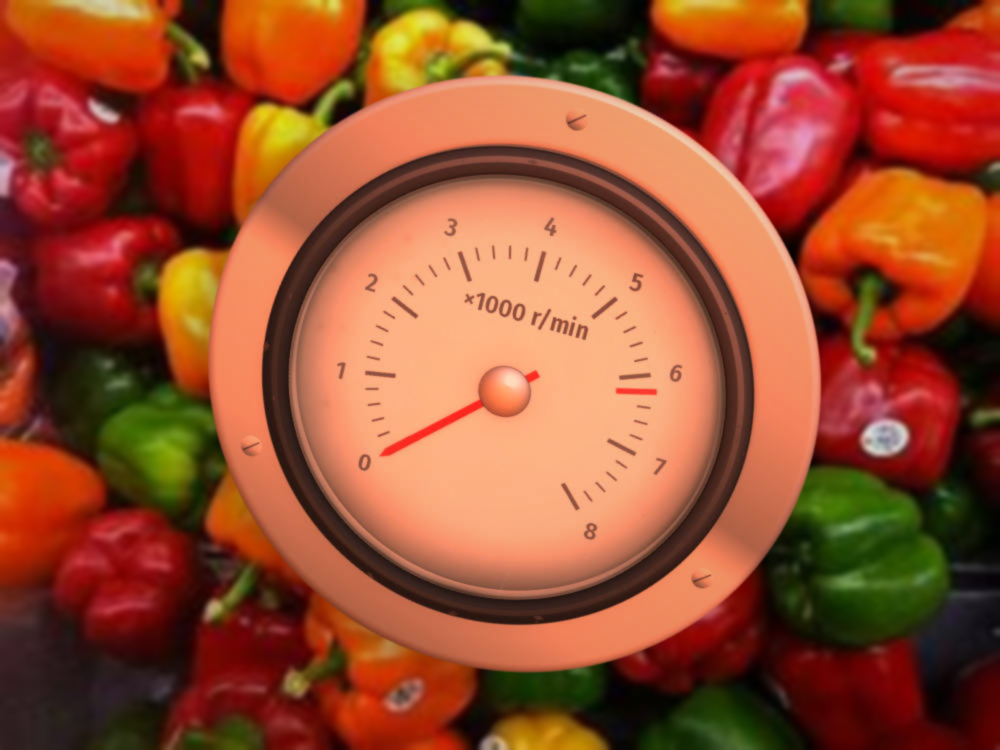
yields 0 rpm
